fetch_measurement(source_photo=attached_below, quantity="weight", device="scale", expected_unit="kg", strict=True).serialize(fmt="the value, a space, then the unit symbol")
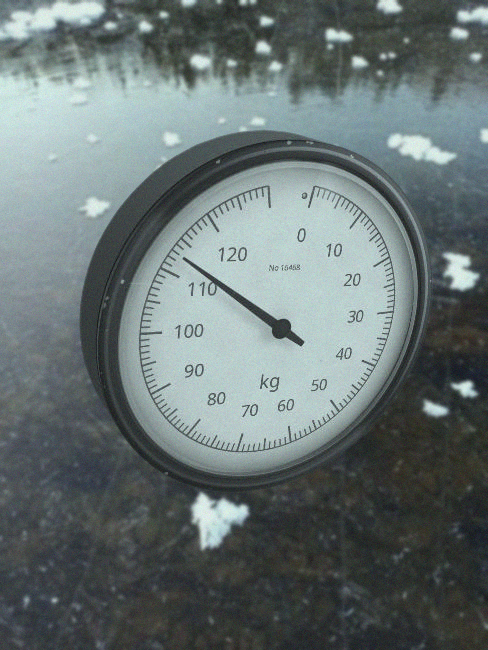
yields 113 kg
